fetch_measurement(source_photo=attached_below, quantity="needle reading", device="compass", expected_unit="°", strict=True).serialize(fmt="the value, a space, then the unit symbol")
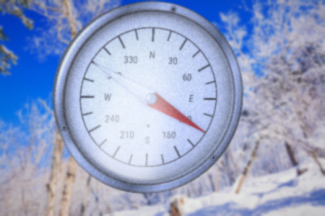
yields 120 °
